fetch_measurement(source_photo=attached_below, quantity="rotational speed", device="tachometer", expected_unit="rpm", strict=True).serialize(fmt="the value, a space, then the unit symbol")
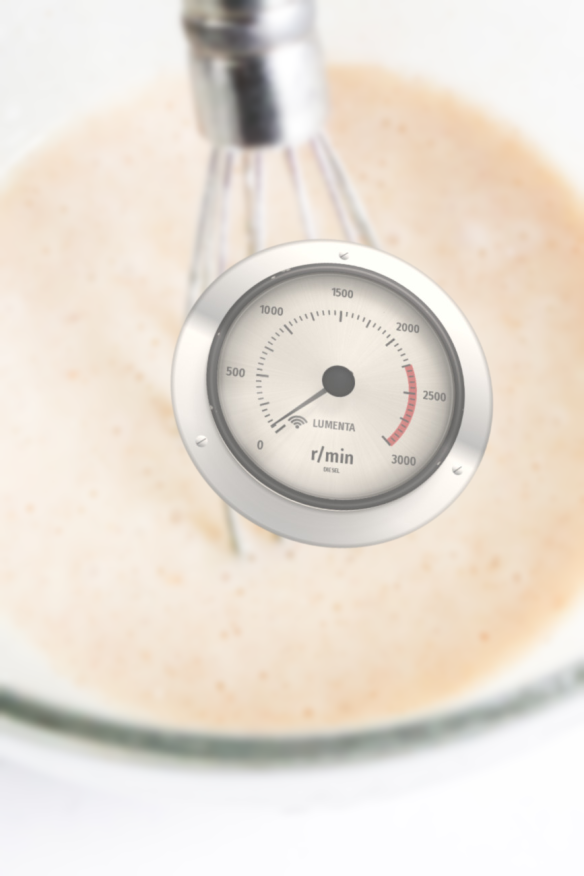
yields 50 rpm
